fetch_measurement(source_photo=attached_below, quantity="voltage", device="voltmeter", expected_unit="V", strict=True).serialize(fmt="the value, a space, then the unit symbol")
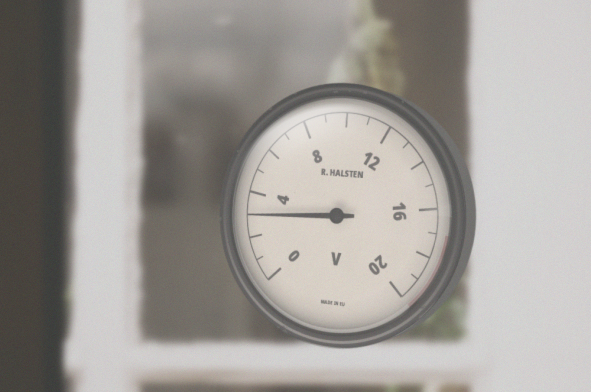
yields 3 V
